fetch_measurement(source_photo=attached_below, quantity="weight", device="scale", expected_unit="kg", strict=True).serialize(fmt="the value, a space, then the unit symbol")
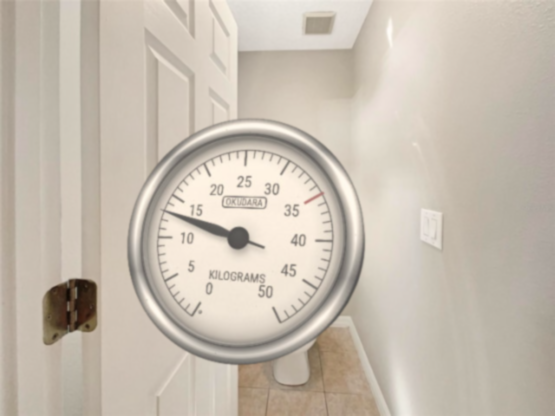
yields 13 kg
